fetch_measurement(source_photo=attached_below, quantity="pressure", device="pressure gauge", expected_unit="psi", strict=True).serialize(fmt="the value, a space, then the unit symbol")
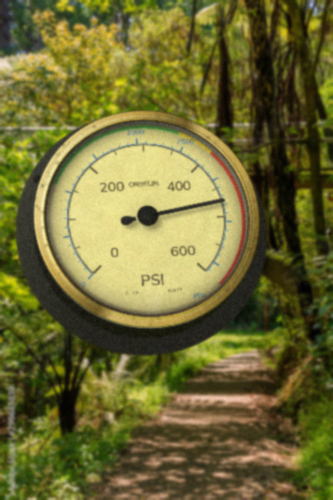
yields 475 psi
